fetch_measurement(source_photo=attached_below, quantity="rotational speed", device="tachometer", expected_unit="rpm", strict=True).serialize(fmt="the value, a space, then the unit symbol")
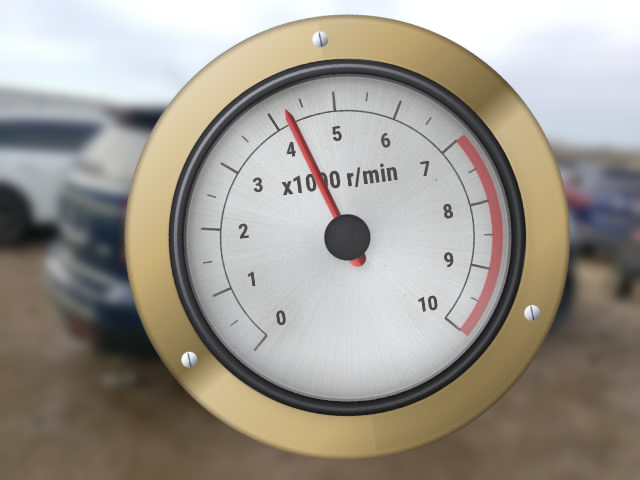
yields 4250 rpm
